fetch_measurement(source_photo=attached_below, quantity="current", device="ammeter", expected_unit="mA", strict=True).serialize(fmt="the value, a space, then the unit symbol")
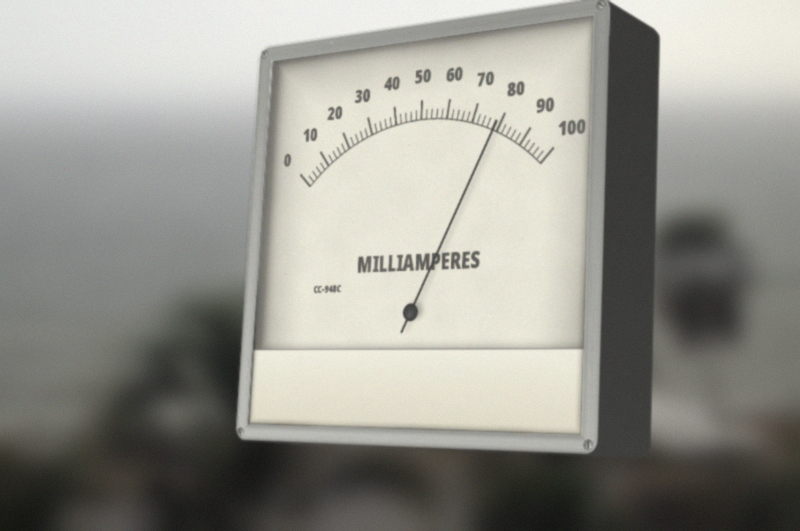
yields 80 mA
